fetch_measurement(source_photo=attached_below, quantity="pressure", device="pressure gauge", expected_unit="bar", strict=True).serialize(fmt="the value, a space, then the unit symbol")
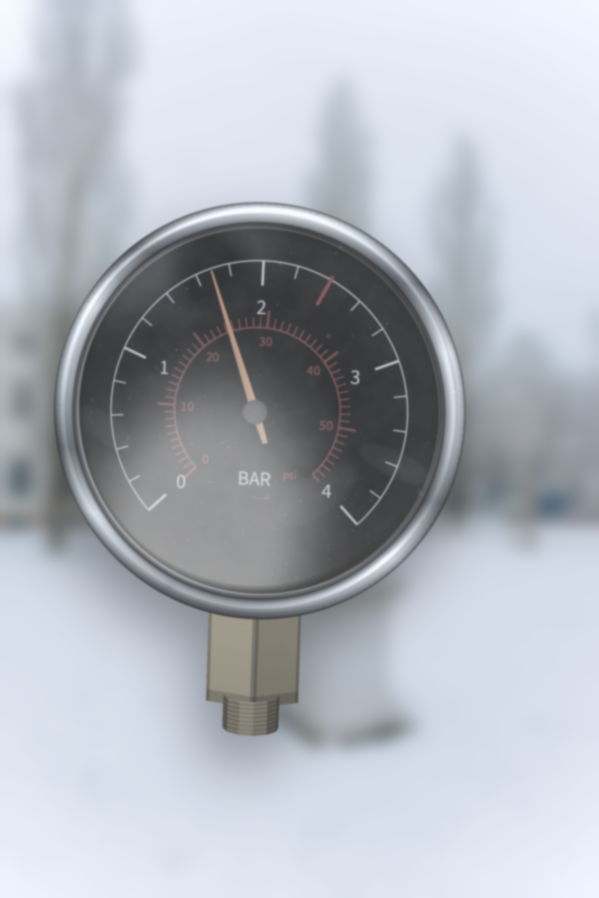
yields 1.7 bar
